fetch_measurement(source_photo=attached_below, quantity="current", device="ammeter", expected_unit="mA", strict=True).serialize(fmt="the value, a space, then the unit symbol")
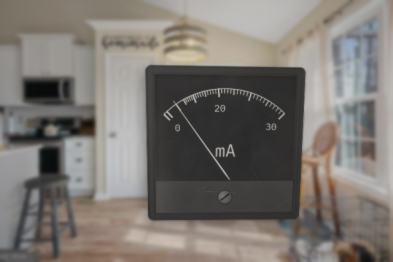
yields 10 mA
